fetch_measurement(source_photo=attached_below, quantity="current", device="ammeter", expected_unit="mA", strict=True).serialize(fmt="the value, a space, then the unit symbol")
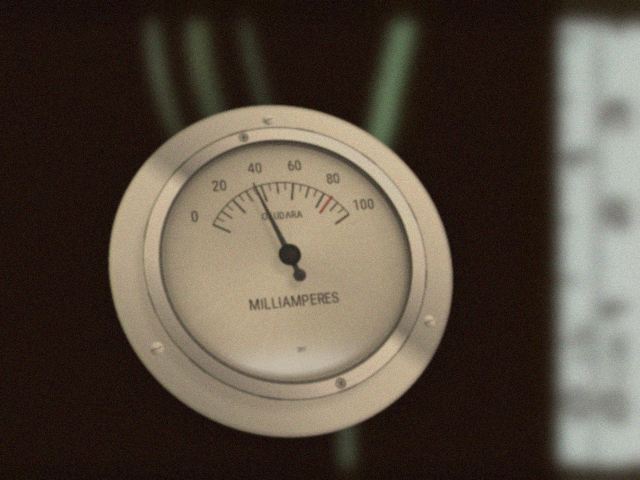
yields 35 mA
